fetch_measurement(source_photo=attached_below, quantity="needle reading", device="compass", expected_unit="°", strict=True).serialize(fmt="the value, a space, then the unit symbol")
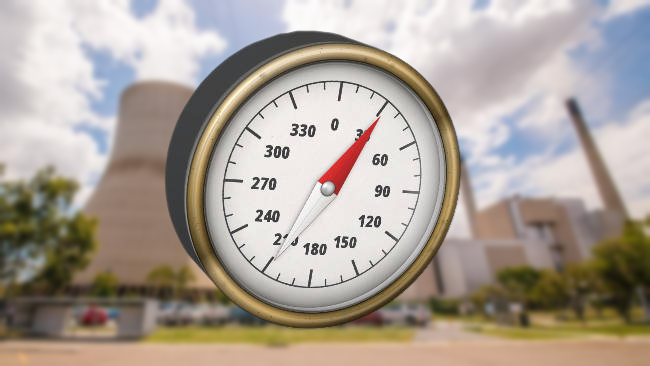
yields 30 °
